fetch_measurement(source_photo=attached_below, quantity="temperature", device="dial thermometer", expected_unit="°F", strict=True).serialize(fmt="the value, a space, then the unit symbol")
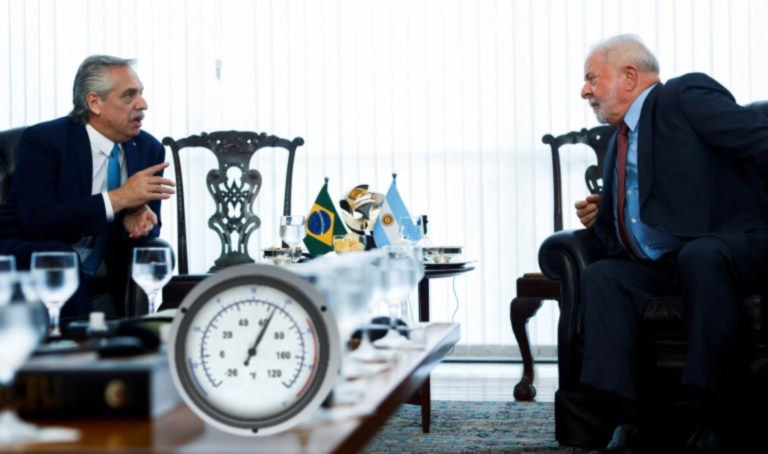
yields 64 °F
